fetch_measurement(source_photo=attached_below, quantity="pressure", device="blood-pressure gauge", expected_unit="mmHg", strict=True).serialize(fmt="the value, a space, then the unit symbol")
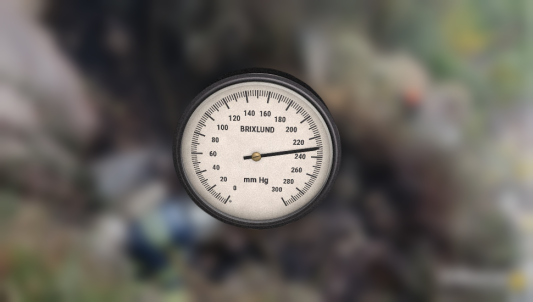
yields 230 mmHg
